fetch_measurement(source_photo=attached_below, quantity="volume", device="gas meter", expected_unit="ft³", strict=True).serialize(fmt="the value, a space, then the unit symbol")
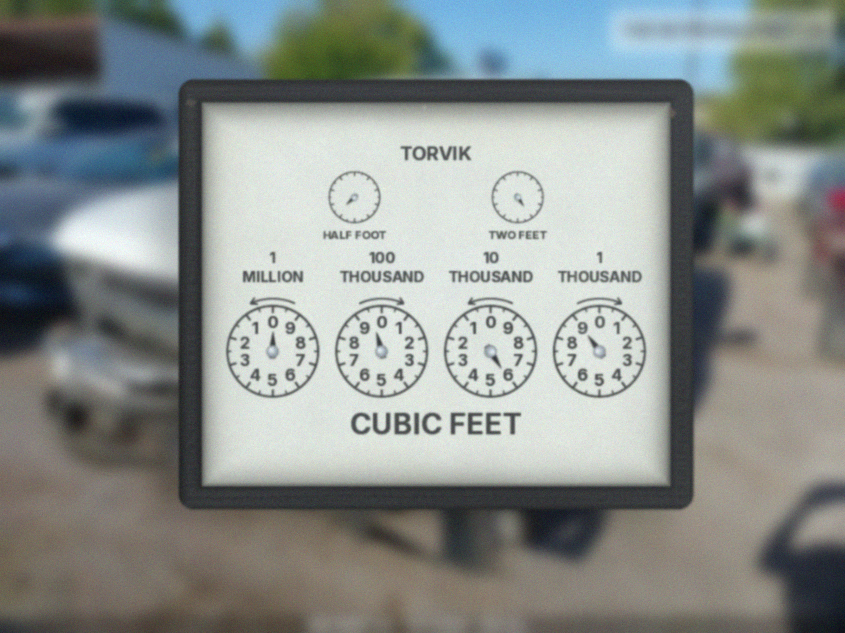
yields 995900 ft³
